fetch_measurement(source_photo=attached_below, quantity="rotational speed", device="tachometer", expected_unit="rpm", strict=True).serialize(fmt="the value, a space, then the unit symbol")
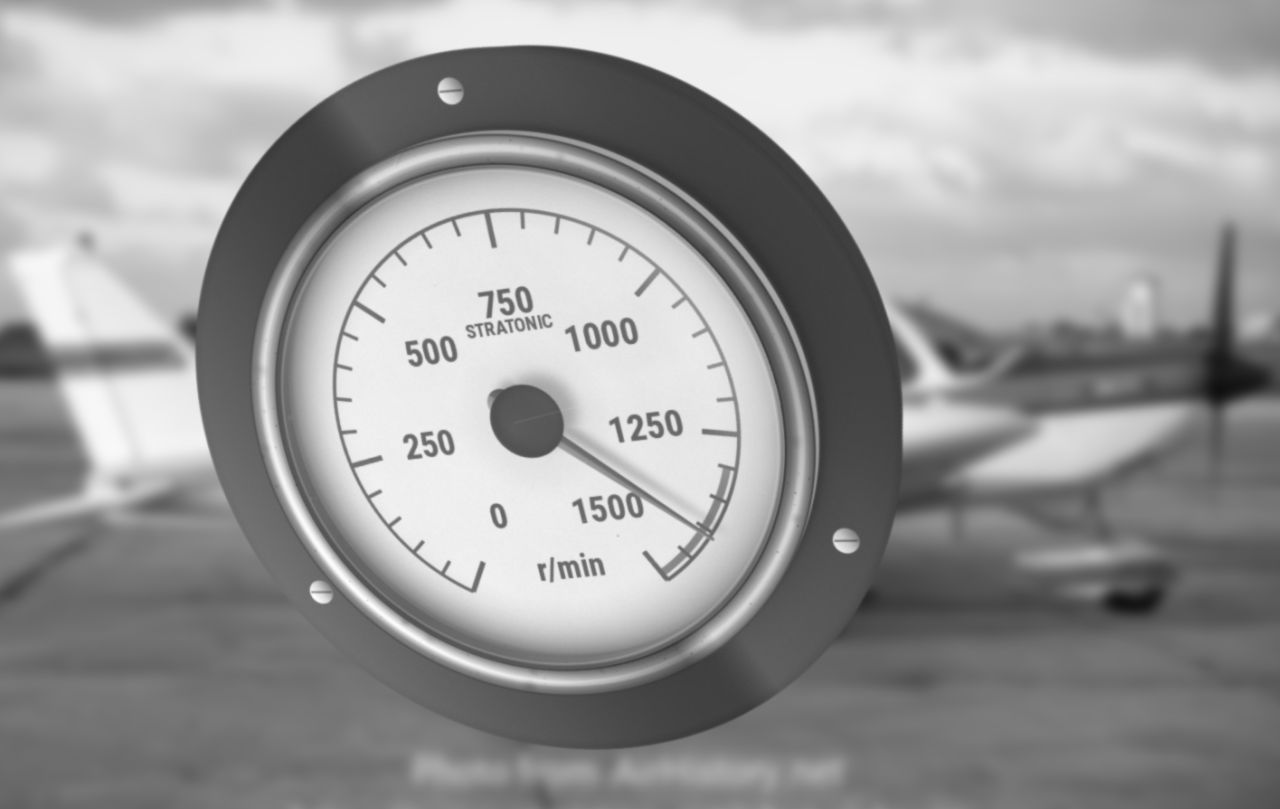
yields 1400 rpm
